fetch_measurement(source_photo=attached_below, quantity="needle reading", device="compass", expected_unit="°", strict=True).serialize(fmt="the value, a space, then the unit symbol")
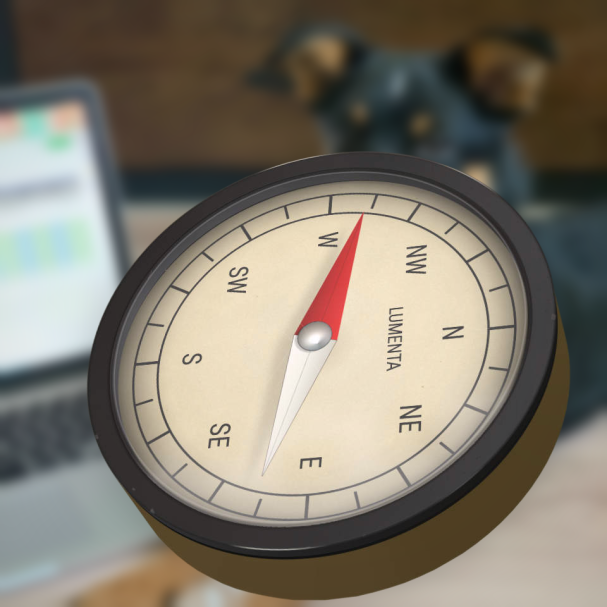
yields 285 °
